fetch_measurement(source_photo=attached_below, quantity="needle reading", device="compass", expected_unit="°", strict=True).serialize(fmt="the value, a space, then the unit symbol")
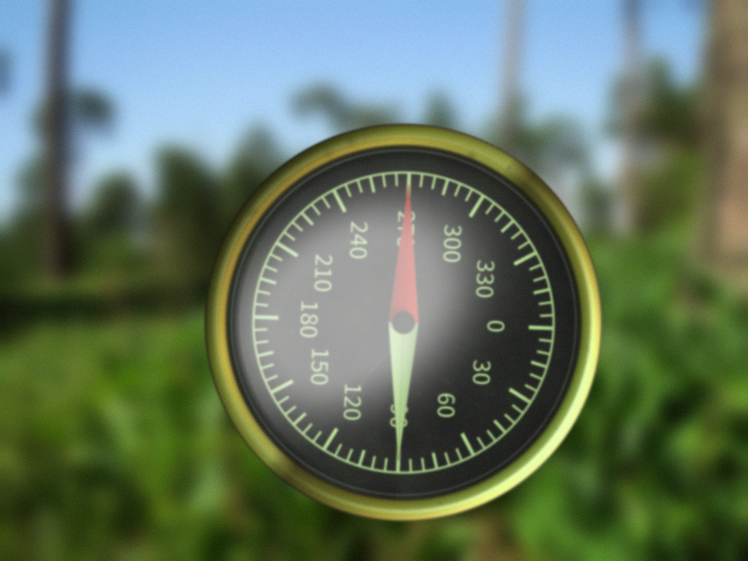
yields 270 °
